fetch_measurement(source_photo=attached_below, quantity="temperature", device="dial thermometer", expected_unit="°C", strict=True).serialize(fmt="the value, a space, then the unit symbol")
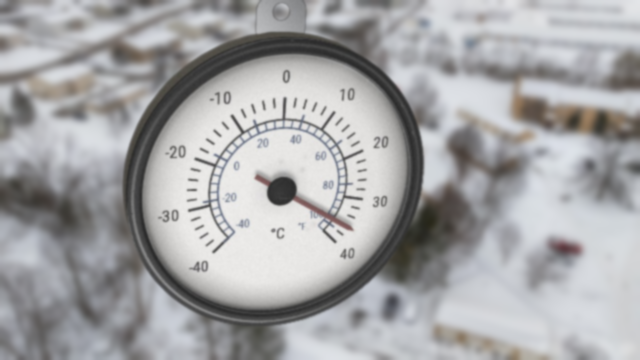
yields 36 °C
